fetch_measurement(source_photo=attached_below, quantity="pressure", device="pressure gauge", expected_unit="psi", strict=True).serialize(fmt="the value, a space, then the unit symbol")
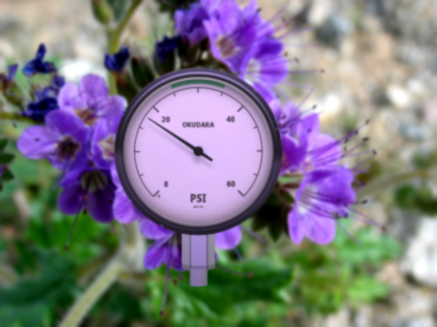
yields 17.5 psi
